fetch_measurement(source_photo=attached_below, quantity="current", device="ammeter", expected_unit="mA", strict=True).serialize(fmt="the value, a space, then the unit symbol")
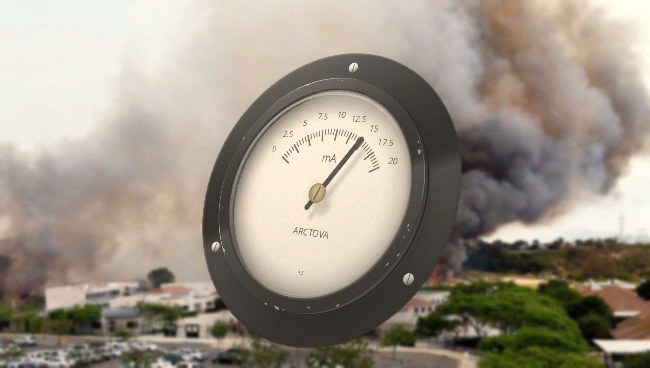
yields 15 mA
